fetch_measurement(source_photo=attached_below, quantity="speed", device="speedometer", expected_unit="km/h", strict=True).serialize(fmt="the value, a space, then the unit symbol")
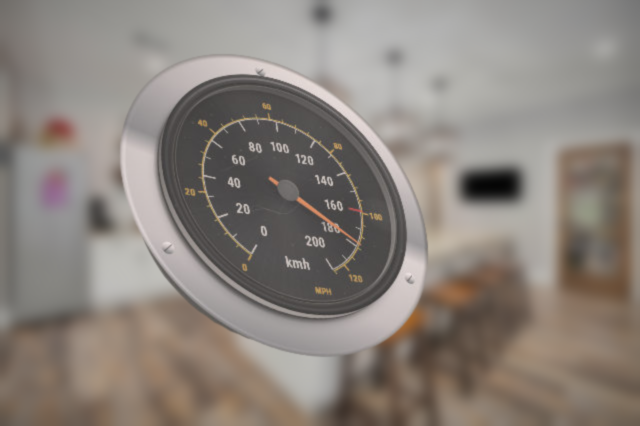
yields 180 km/h
